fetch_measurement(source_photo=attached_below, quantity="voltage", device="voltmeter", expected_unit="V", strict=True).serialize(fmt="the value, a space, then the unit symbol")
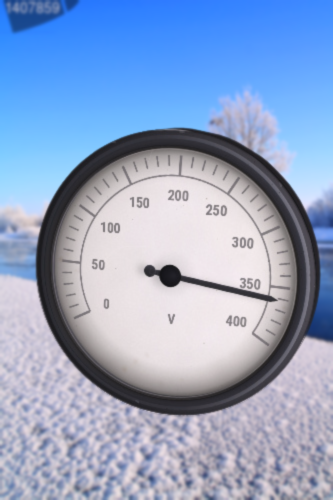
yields 360 V
